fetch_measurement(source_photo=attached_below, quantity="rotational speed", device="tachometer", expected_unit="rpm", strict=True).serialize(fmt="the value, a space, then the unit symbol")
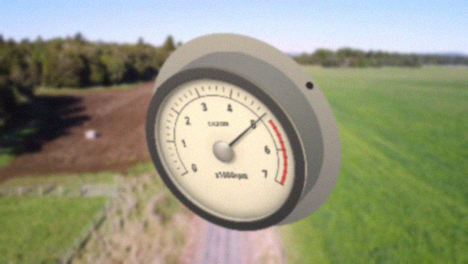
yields 5000 rpm
